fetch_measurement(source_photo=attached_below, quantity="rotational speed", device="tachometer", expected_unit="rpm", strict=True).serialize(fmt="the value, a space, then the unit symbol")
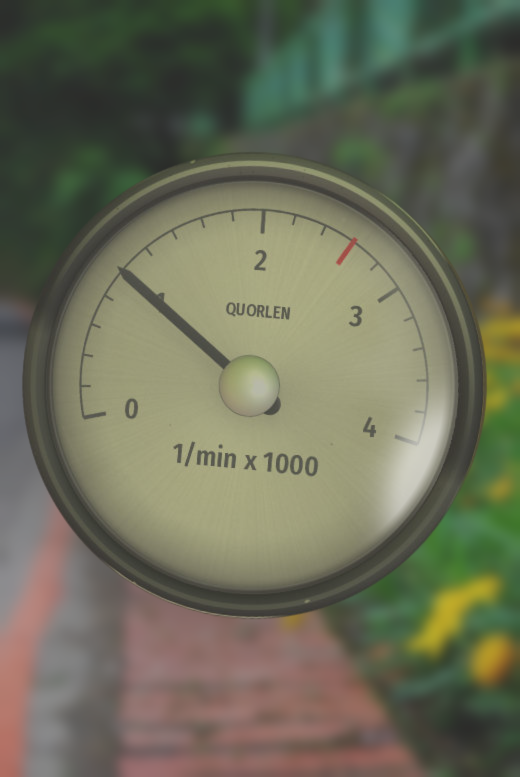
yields 1000 rpm
